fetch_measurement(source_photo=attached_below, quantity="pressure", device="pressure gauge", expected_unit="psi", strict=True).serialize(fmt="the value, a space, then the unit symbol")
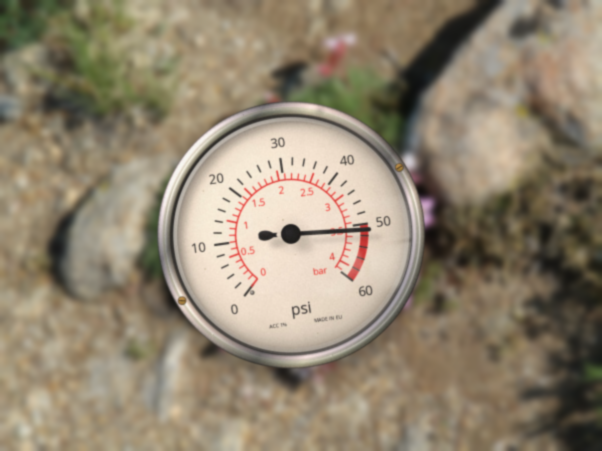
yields 51 psi
